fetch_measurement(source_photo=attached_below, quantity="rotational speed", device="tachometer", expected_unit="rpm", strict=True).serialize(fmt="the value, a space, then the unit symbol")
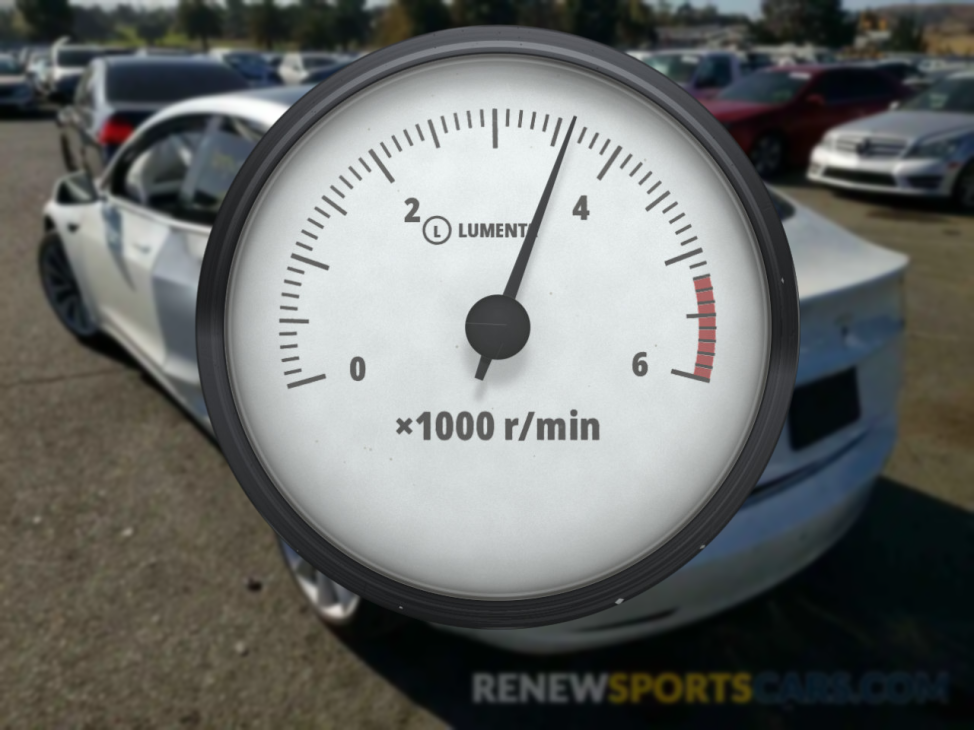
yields 3600 rpm
